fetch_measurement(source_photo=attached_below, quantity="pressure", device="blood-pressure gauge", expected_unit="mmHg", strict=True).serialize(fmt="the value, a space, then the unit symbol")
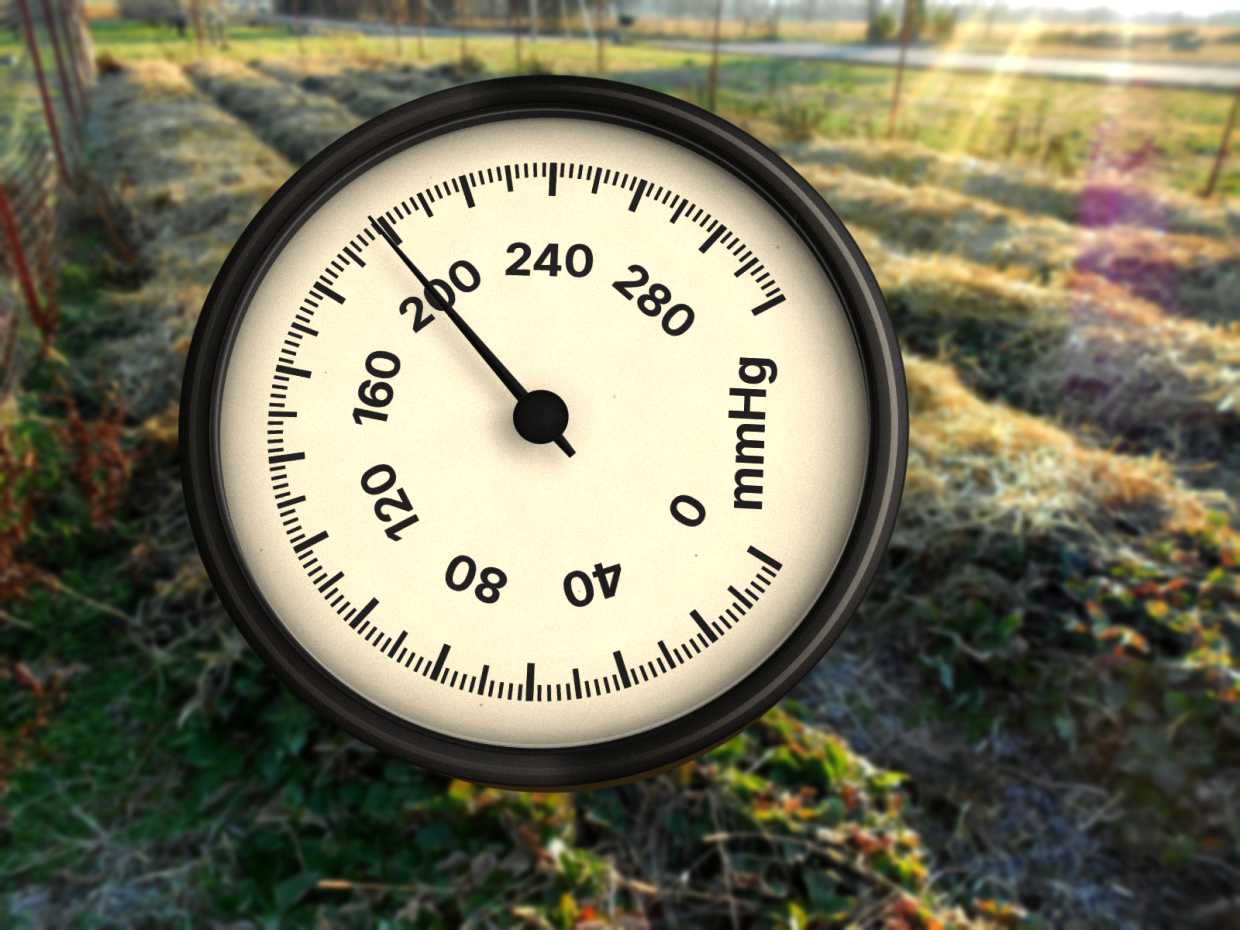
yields 198 mmHg
